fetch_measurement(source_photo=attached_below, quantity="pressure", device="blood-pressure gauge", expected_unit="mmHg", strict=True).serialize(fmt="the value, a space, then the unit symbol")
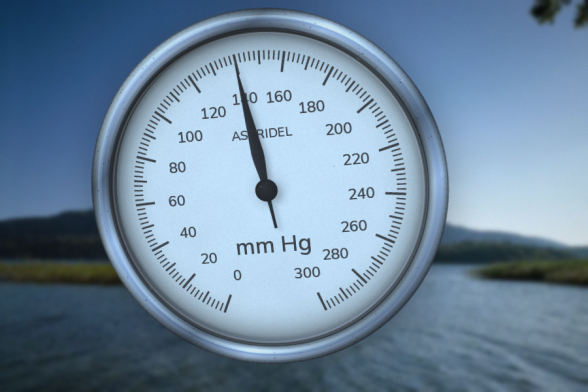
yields 140 mmHg
